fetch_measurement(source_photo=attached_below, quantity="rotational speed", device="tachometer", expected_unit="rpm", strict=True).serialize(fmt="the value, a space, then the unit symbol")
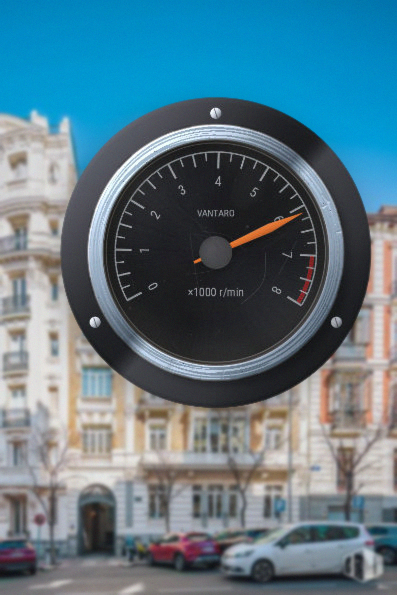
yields 6125 rpm
